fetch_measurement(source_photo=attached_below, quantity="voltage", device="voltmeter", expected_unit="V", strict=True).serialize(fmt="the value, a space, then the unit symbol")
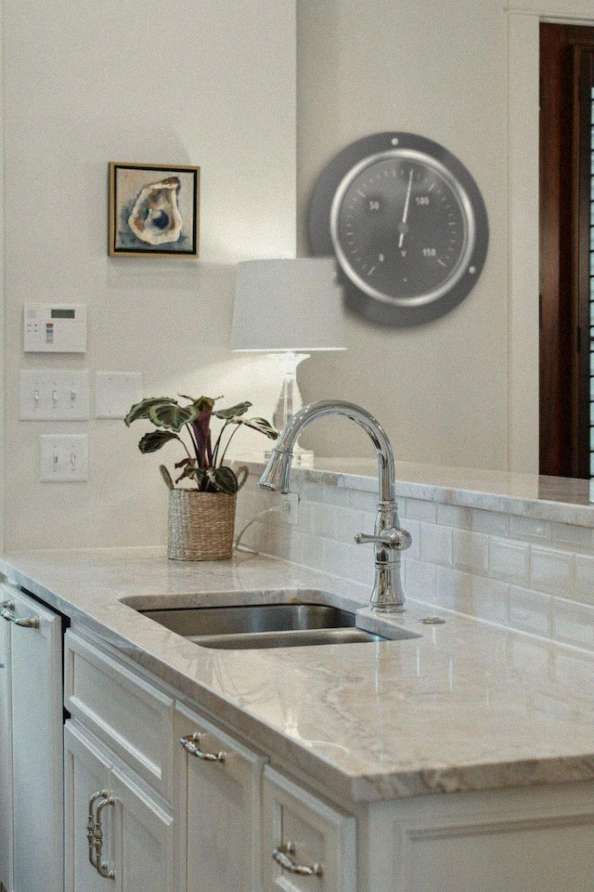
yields 85 V
